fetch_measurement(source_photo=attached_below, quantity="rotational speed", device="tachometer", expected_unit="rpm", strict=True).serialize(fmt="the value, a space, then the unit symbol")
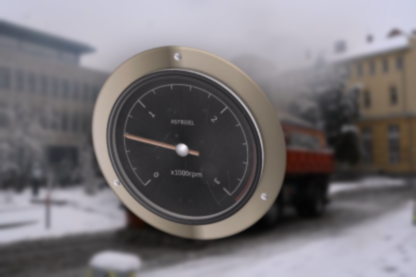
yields 600 rpm
